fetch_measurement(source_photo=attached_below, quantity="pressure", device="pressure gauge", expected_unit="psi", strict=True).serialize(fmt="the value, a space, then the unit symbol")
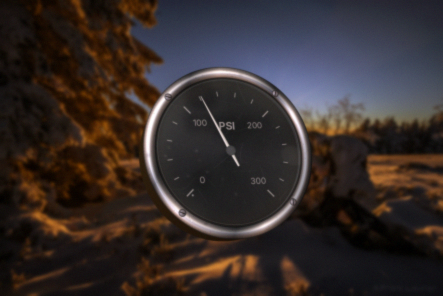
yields 120 psi
